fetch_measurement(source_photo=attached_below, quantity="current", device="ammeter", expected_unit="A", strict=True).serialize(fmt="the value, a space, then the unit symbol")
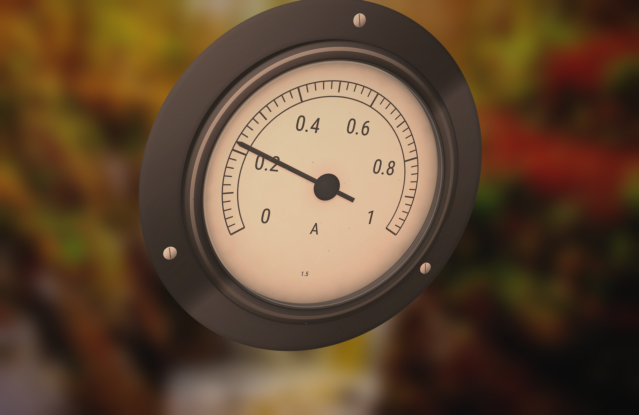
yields 0.22 A
